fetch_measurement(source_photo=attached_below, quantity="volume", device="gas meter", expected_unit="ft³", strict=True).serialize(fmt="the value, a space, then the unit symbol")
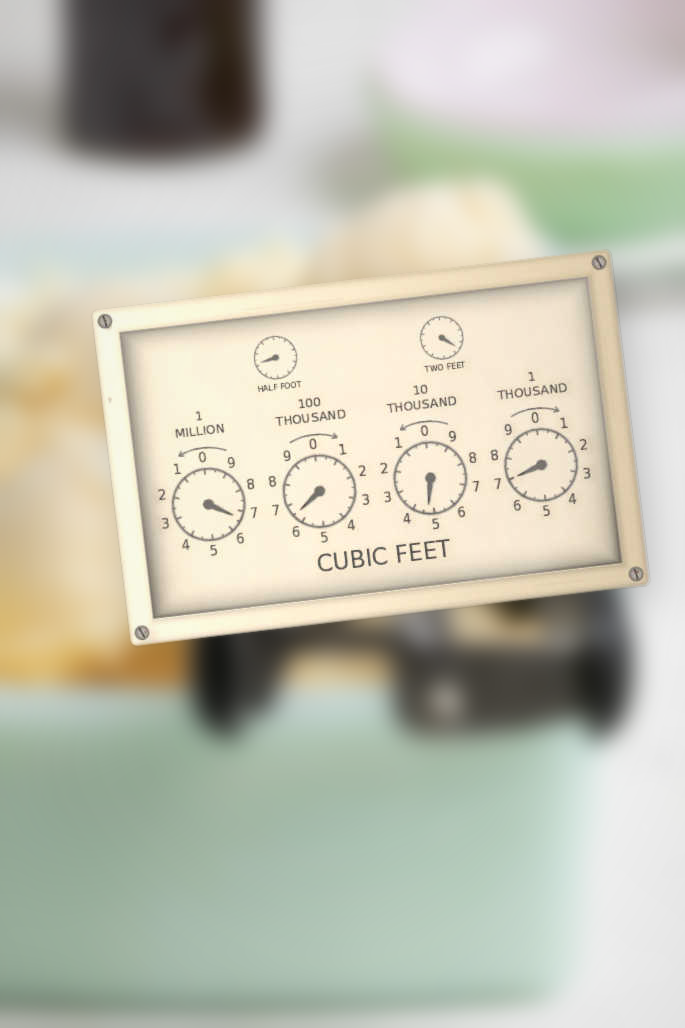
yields 664700 ft³
